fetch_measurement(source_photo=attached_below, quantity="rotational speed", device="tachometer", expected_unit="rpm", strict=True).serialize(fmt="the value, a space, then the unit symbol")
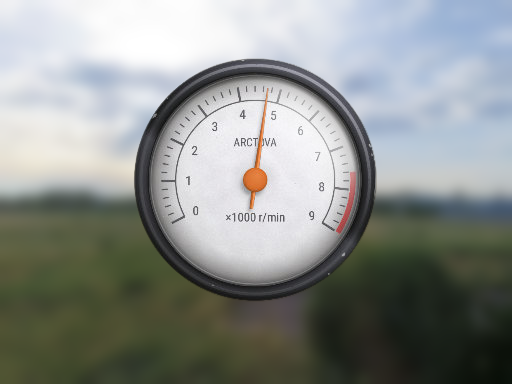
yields 4700 rpm
